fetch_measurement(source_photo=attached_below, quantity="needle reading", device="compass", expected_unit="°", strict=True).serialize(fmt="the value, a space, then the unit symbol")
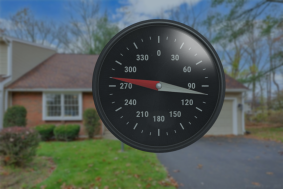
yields 280 °
